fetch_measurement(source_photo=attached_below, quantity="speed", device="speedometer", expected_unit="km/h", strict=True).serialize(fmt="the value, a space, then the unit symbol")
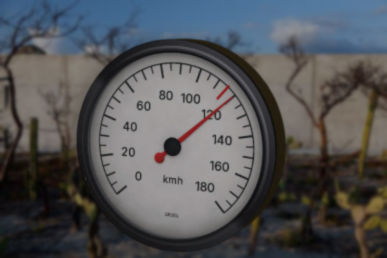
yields 120 km/h
